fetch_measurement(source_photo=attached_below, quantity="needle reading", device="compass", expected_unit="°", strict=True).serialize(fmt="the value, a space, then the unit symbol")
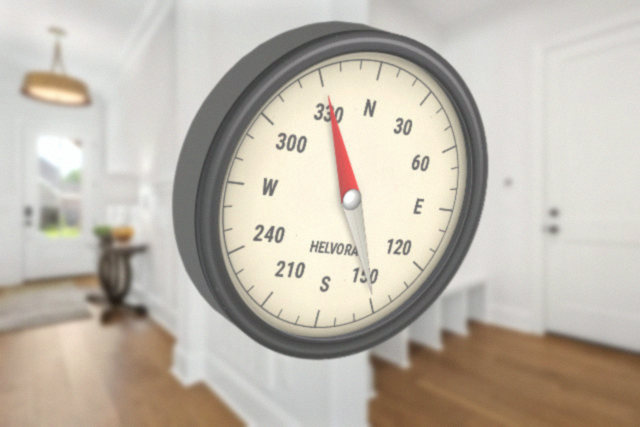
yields 330 °
